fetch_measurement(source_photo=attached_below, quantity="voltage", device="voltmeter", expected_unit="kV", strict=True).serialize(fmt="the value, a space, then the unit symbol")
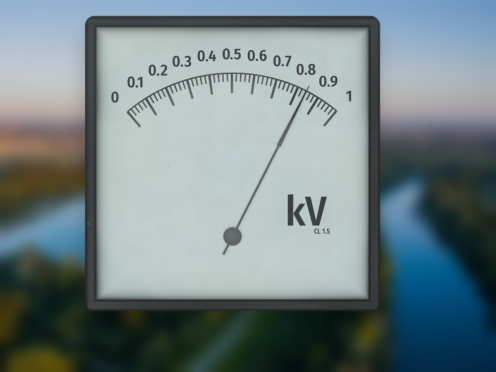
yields 0.84 kV
